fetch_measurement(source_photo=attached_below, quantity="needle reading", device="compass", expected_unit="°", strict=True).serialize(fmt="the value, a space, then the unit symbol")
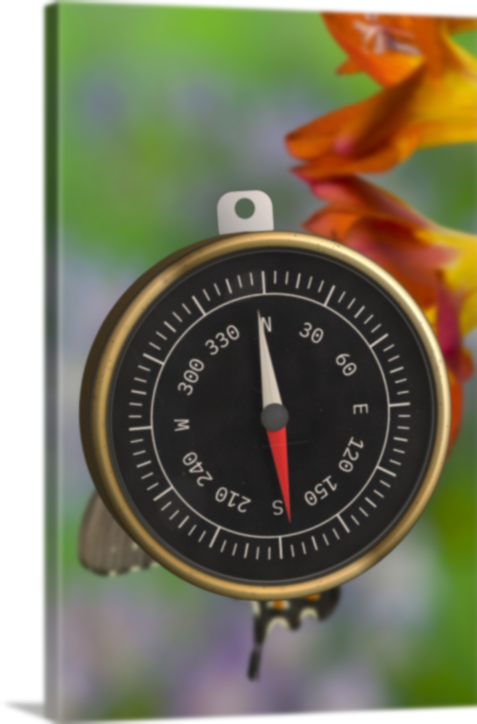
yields 175 °
